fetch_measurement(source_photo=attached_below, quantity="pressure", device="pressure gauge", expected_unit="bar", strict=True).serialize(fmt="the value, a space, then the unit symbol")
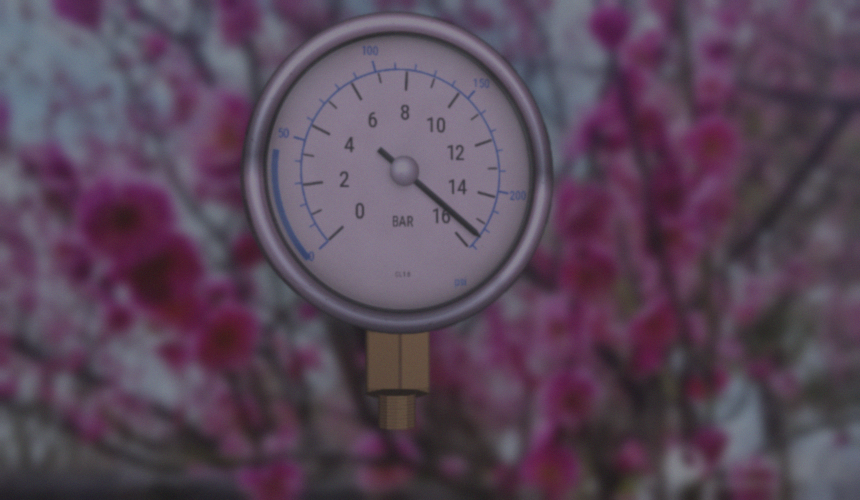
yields 15.5 bar
